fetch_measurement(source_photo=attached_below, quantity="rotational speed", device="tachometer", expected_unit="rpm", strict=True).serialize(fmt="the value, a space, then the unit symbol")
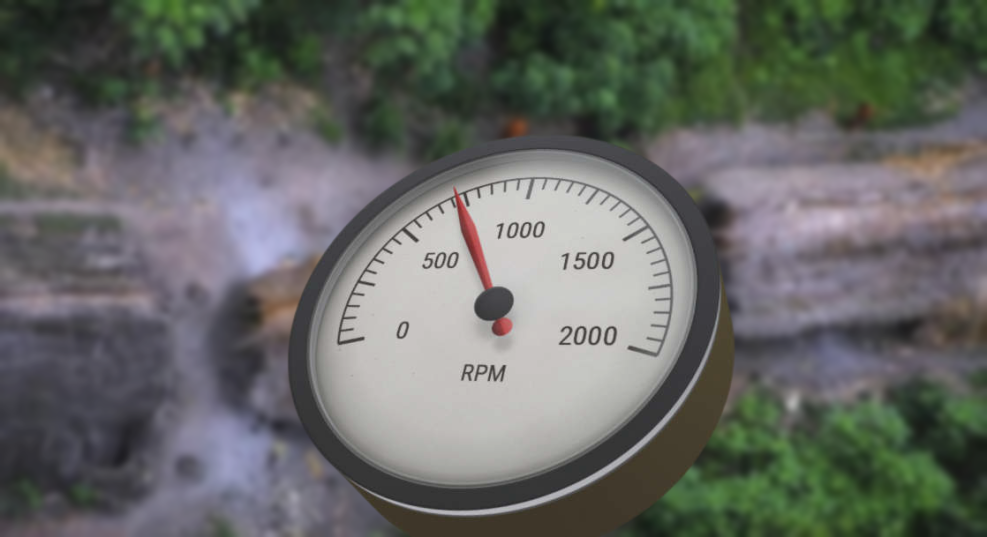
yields 725 rpm
